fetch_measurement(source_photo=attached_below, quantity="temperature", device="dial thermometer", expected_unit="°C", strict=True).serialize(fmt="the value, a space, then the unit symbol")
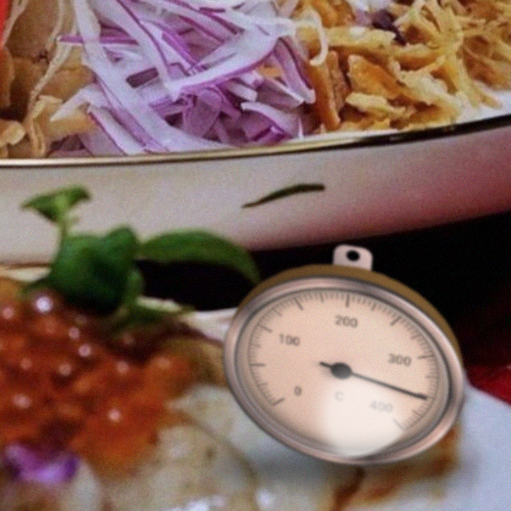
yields 350 °C
